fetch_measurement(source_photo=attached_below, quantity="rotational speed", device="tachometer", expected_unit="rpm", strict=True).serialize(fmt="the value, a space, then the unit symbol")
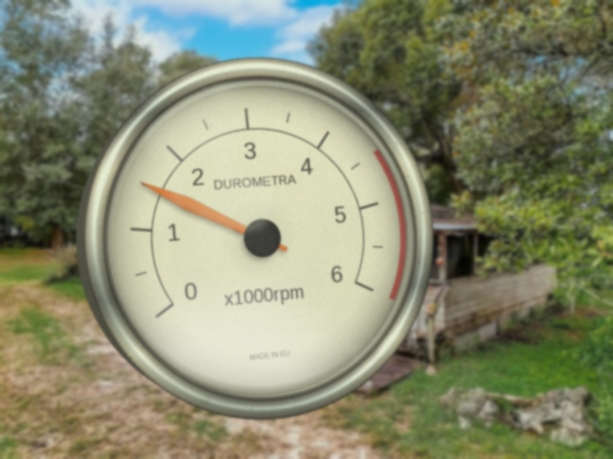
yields 1500 rpm
